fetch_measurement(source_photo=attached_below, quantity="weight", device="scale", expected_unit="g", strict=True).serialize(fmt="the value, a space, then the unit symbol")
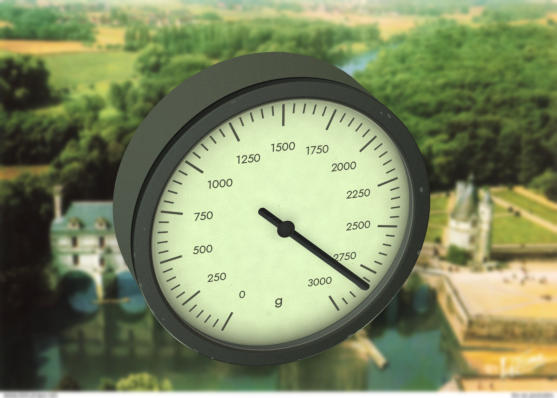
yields 2825 g
